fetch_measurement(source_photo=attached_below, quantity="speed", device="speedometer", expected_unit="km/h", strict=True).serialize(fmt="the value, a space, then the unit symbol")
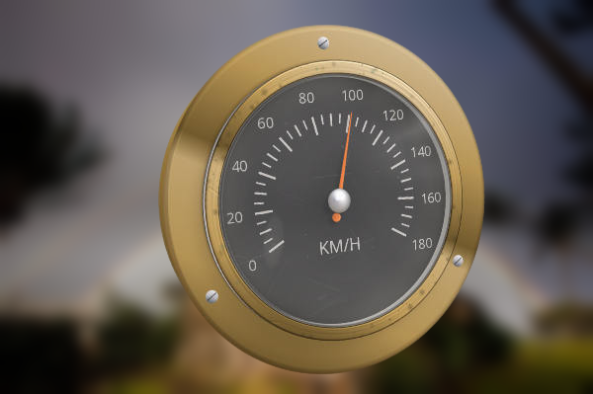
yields 100 km/h
